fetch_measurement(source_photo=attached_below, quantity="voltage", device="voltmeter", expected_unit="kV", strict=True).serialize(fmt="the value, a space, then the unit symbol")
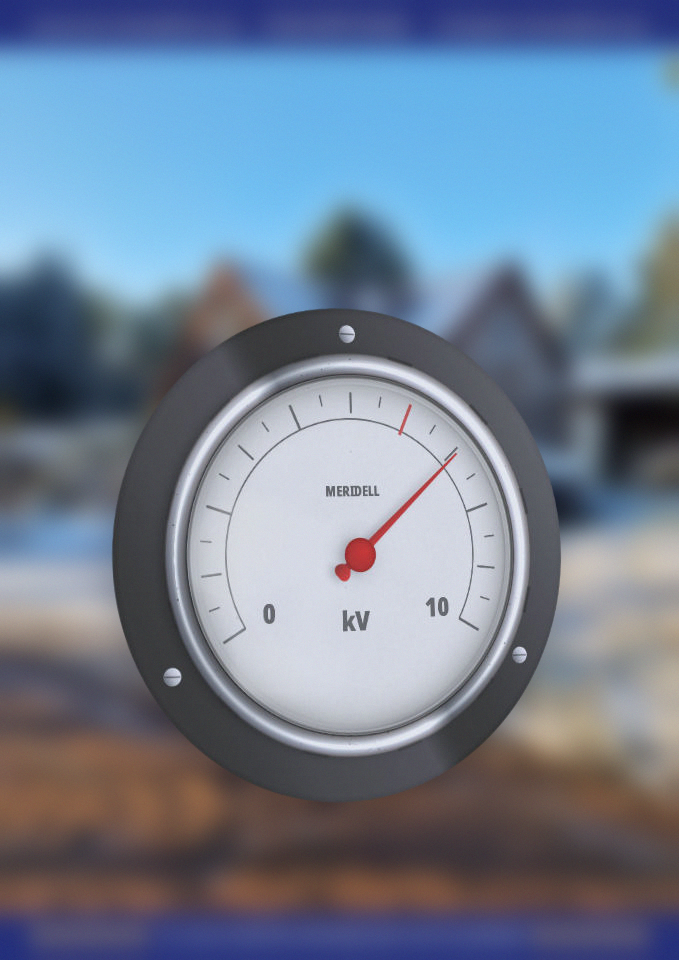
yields 7 kV
